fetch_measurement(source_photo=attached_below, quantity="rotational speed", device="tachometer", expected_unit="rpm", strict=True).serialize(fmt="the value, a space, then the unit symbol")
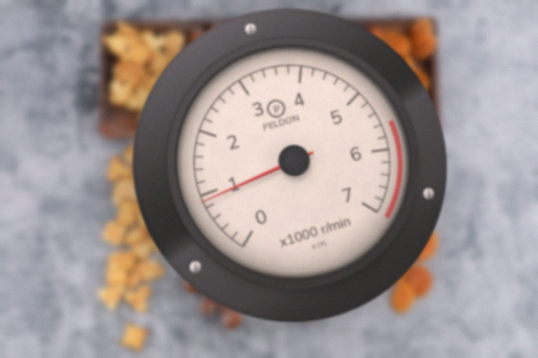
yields 900 rpm
